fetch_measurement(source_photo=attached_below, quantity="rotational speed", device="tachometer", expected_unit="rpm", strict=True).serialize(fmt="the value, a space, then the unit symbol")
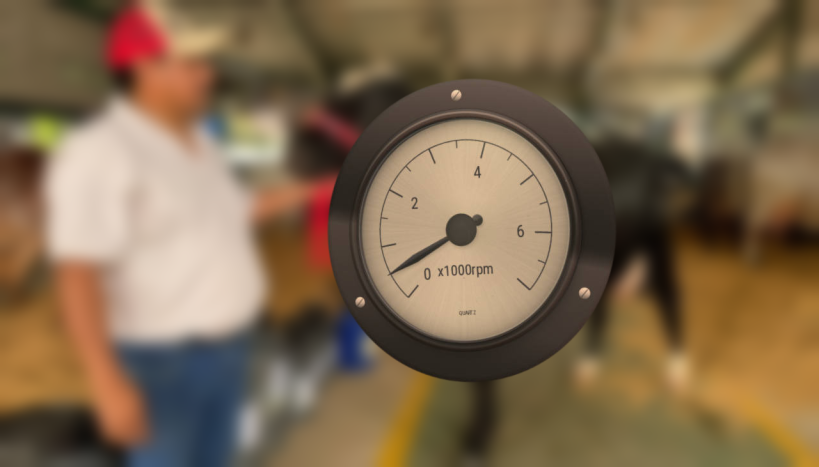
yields 500 rpm
